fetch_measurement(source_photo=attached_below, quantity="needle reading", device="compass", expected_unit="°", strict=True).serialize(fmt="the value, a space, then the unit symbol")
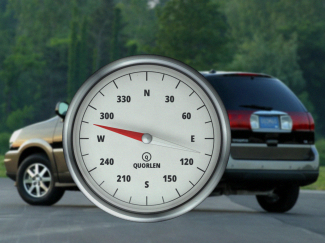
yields 285 °
